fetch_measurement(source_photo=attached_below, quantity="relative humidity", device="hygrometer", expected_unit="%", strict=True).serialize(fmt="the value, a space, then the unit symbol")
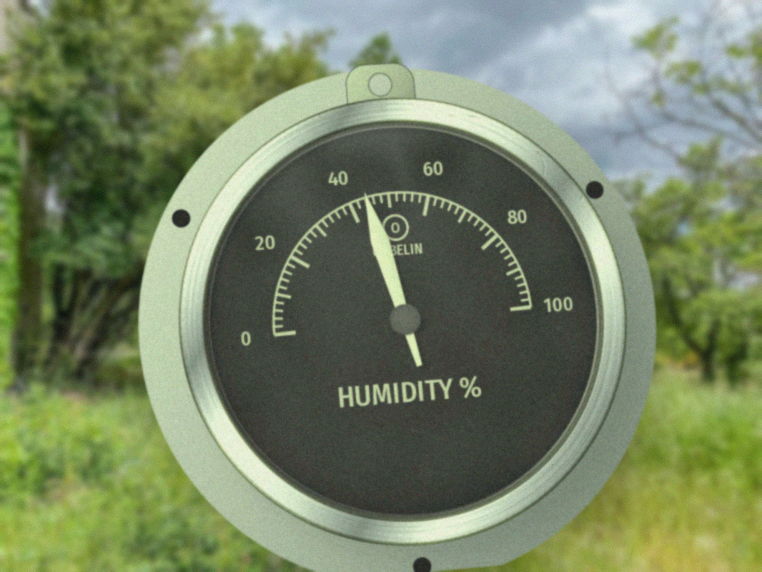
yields 44 %
